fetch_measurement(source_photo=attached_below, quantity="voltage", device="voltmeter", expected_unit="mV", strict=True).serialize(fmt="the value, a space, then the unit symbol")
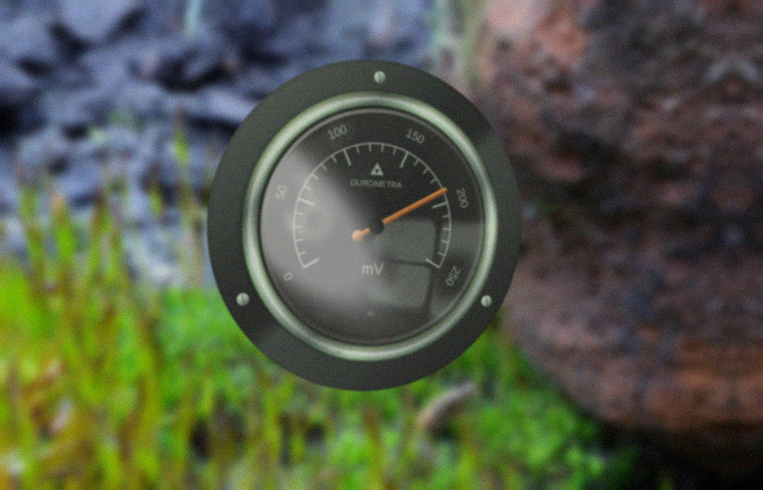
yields 190 mV
